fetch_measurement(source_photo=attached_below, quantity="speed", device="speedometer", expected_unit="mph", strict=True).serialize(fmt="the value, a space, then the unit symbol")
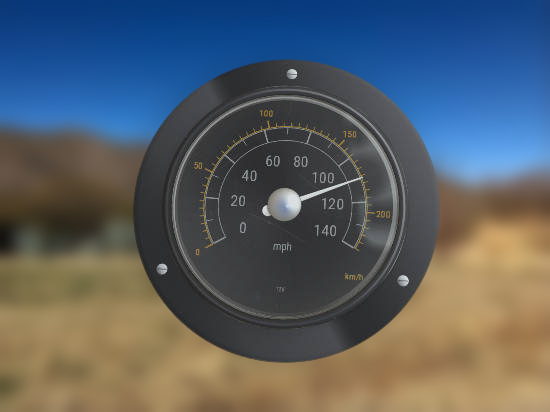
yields 110 mph
